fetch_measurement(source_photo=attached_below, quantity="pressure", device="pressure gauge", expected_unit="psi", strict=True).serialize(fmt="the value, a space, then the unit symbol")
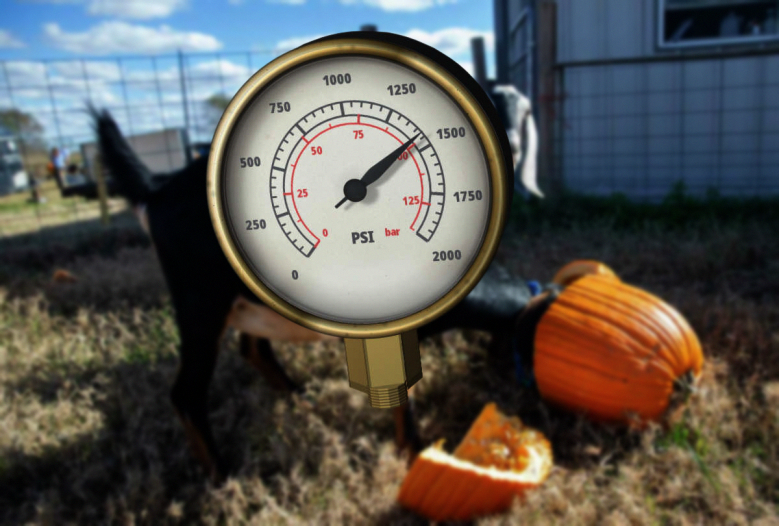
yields 1425 psi
